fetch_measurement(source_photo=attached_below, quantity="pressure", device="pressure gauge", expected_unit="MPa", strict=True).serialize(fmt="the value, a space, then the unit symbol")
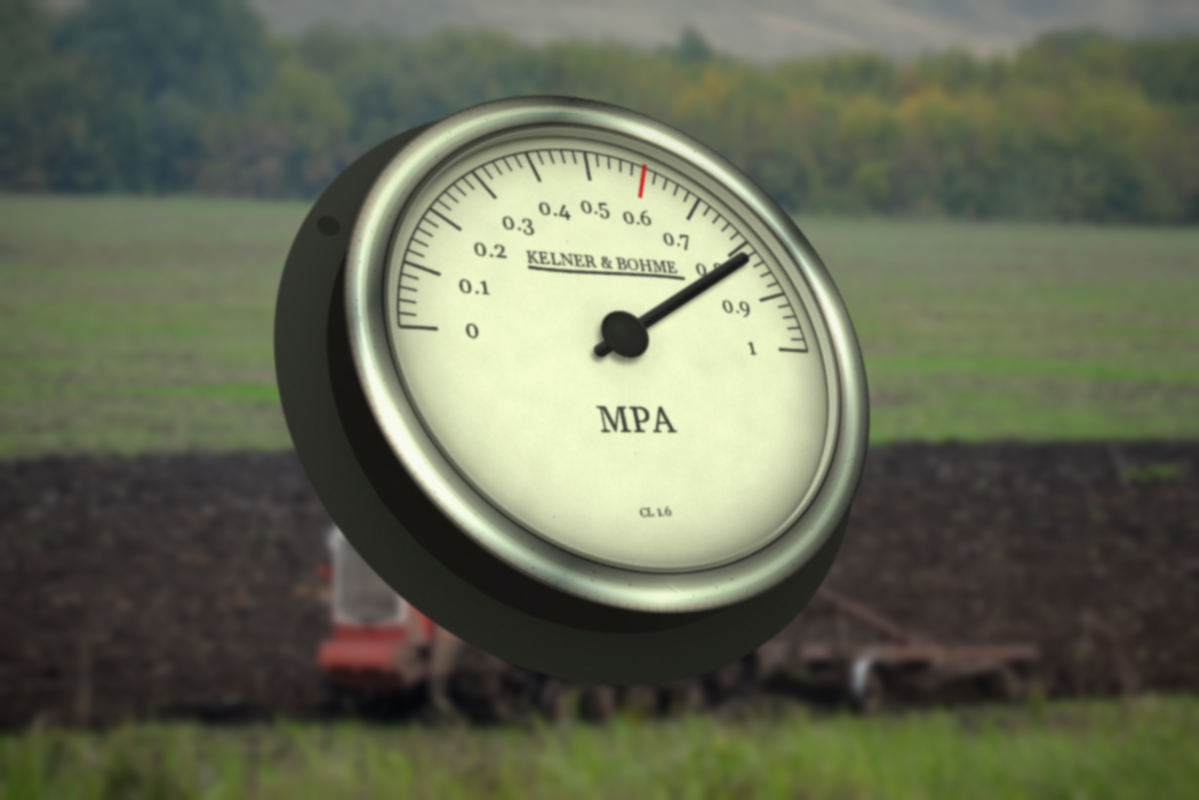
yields 0.82 MPa
